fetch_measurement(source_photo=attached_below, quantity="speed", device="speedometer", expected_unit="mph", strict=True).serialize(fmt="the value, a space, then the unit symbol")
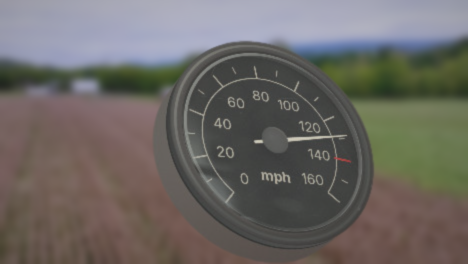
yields 130 mph
